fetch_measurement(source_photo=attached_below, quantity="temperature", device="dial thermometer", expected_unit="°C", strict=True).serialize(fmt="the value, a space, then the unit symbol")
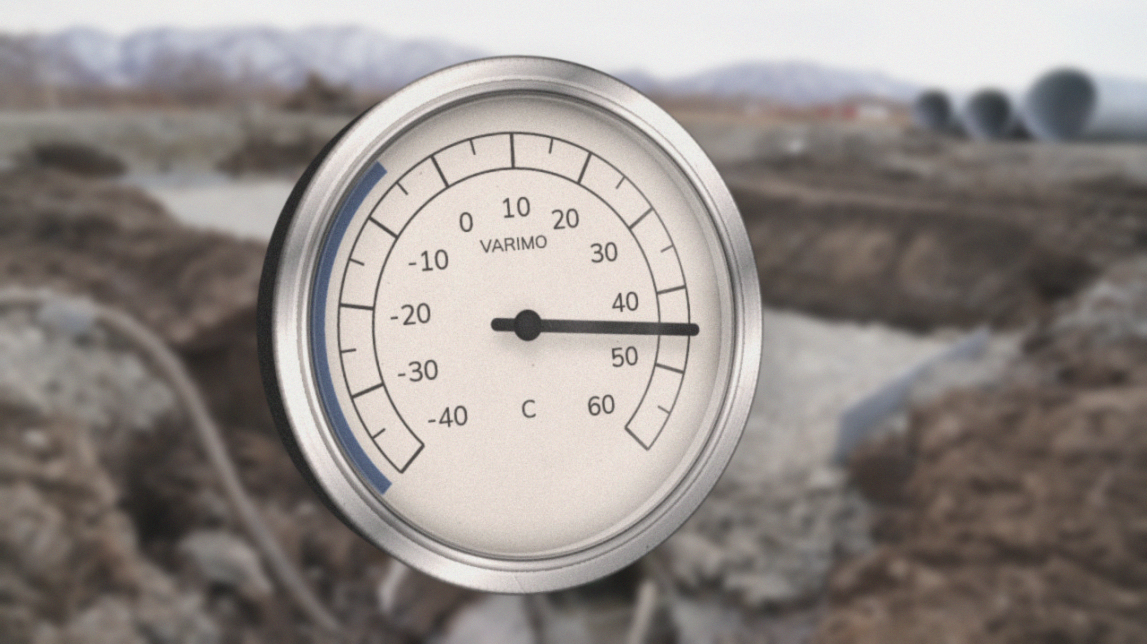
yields 45 °C
